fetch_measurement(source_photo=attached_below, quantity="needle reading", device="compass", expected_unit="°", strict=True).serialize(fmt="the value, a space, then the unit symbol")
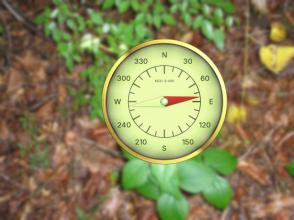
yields 82.5 °
